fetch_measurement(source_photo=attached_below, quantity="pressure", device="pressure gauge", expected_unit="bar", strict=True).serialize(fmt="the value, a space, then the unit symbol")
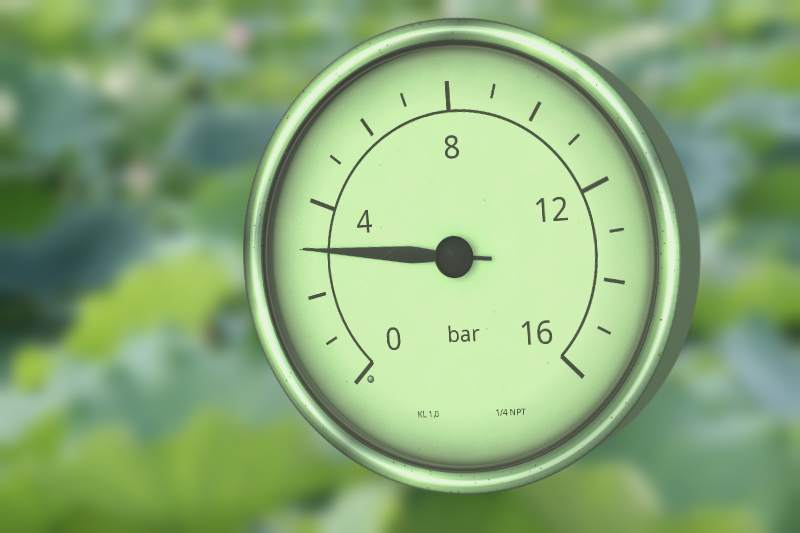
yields 3 bar
